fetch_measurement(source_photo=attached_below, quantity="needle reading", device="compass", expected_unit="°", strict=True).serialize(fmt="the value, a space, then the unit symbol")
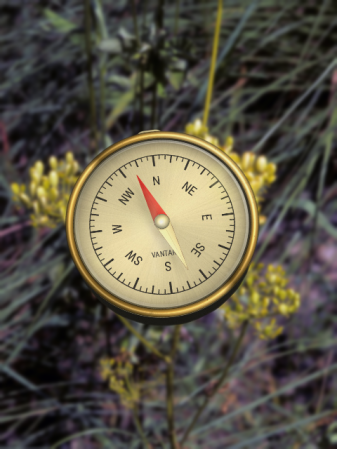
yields 340 °
